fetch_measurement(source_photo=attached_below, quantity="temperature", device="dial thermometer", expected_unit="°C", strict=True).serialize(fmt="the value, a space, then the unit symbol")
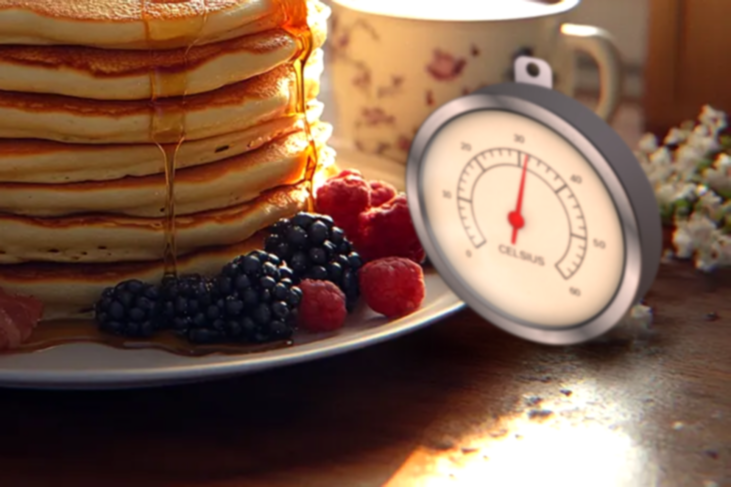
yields 32 °C
